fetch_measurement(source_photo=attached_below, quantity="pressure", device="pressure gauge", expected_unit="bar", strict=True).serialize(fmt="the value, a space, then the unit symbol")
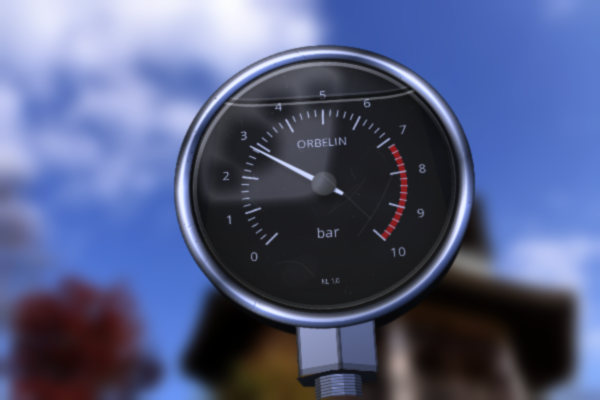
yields 2.8 bar
